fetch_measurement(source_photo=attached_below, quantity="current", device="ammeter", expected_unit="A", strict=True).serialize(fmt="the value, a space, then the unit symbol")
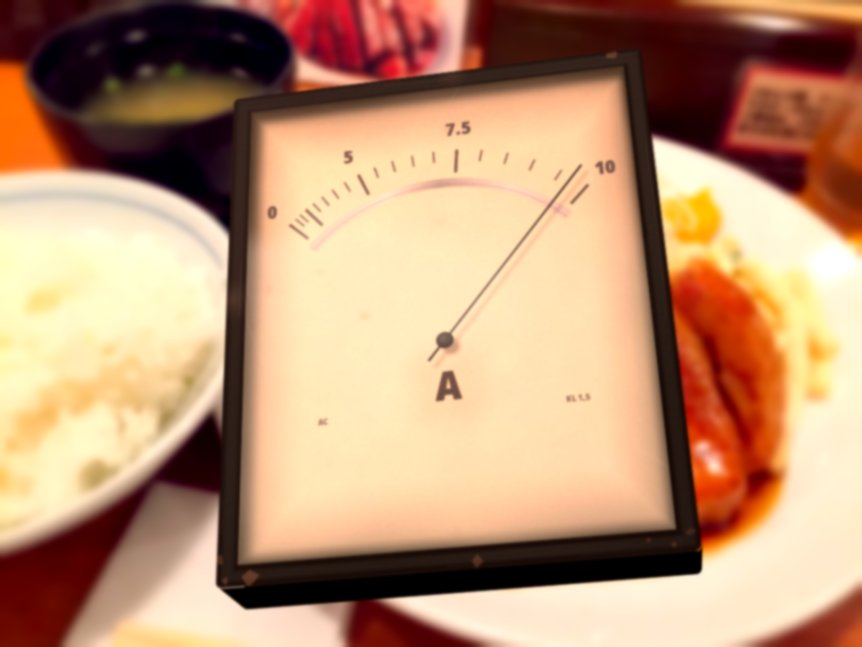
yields 9.75 A
